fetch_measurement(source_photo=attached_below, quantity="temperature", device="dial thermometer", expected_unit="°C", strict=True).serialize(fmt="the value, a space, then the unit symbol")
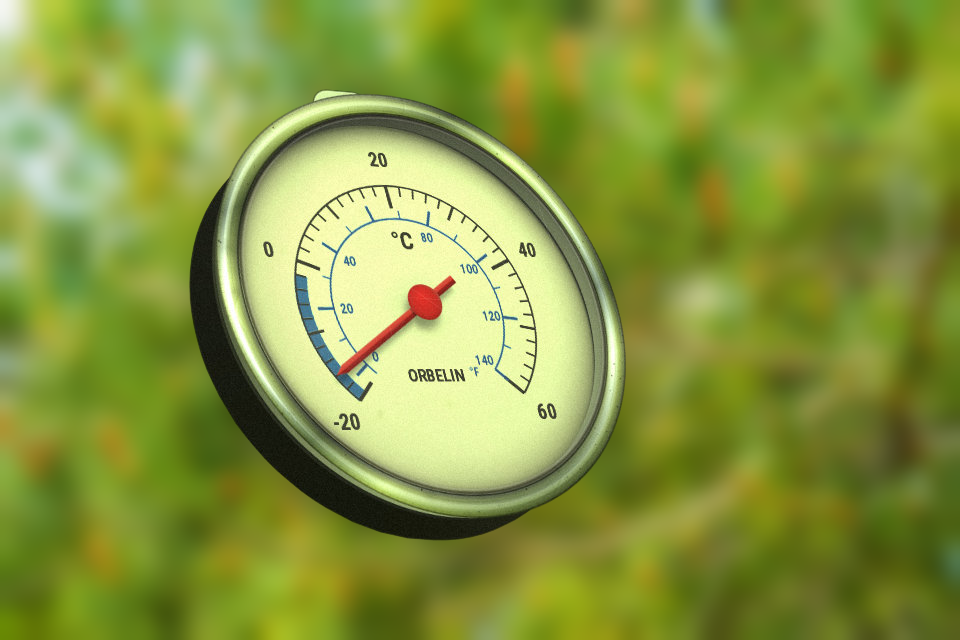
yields -16 °C
